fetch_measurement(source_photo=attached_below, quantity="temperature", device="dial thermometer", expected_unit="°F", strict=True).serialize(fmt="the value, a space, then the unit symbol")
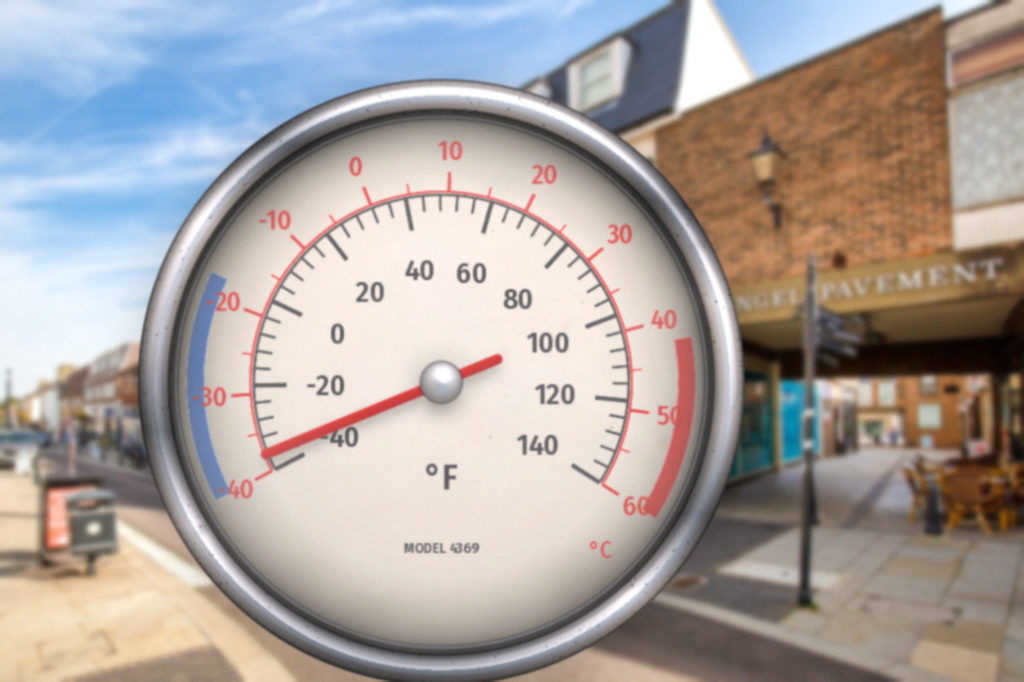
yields -36 °F
